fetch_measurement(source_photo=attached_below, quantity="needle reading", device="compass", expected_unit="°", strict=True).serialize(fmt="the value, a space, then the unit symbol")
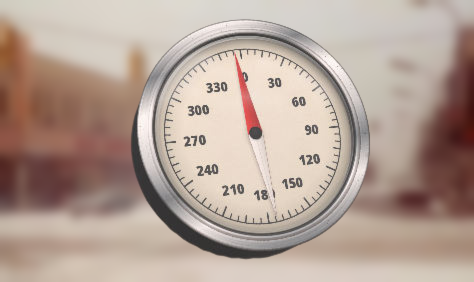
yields 355 °
